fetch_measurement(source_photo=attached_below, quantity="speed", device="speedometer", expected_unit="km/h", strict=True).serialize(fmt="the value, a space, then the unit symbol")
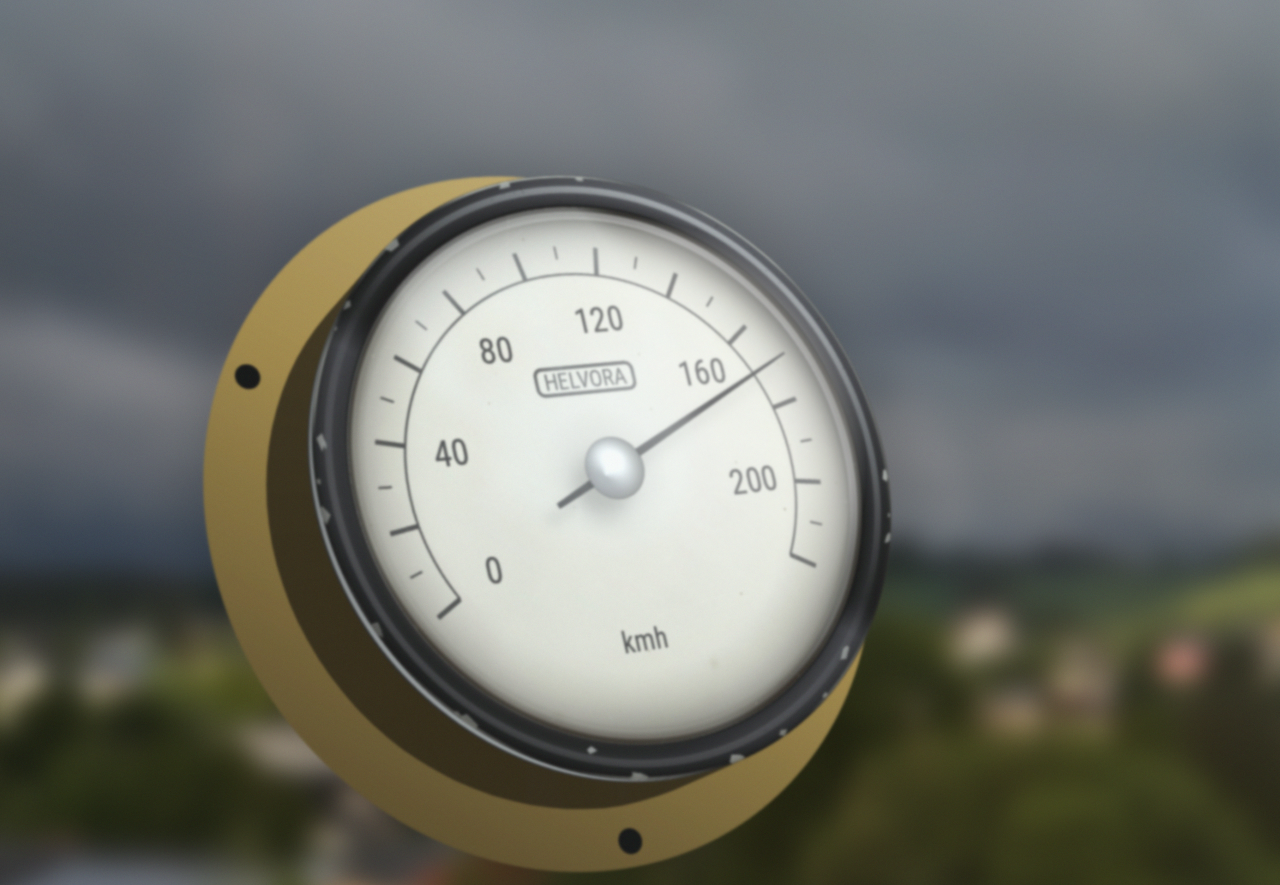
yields 170 km/h
